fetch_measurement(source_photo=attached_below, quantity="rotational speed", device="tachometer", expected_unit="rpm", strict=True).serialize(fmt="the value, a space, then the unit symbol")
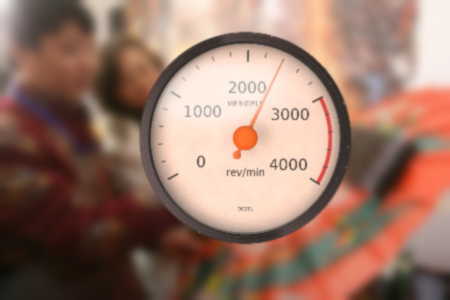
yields 2400 rpm
